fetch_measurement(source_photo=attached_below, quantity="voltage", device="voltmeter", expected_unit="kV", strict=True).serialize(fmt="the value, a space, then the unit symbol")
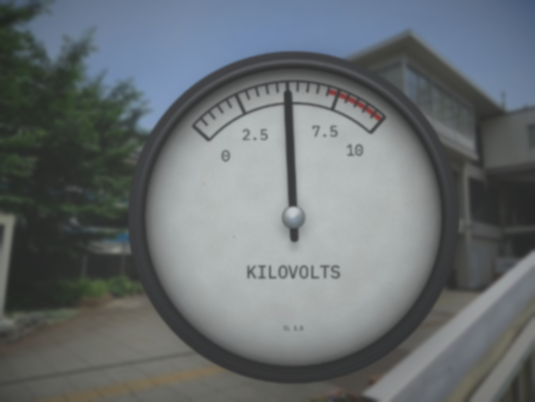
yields 5 kV
